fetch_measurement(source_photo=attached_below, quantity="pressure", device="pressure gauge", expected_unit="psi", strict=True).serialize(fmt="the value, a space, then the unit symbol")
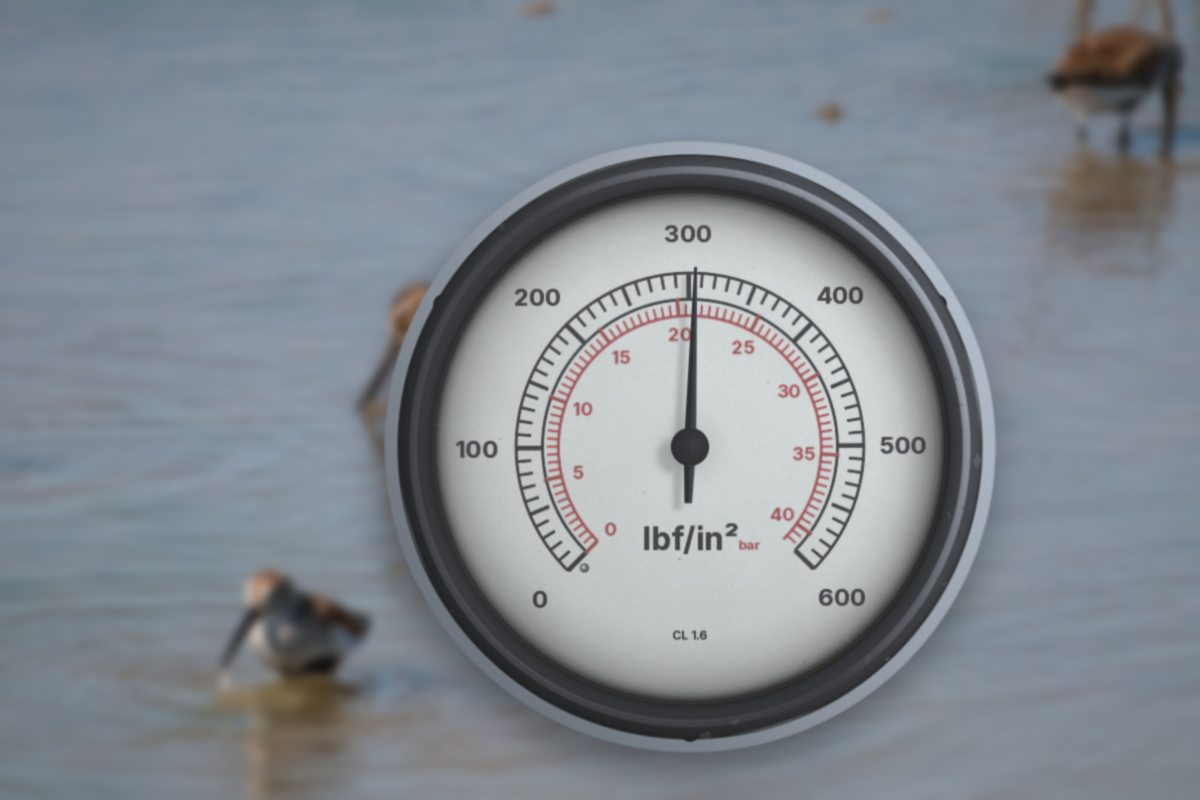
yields 305 psi
